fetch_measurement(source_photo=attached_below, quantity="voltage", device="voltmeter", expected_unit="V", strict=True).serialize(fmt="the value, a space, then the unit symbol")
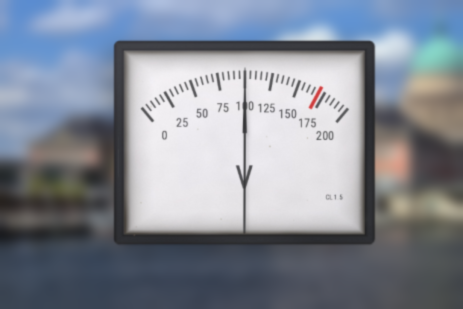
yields 100 V
